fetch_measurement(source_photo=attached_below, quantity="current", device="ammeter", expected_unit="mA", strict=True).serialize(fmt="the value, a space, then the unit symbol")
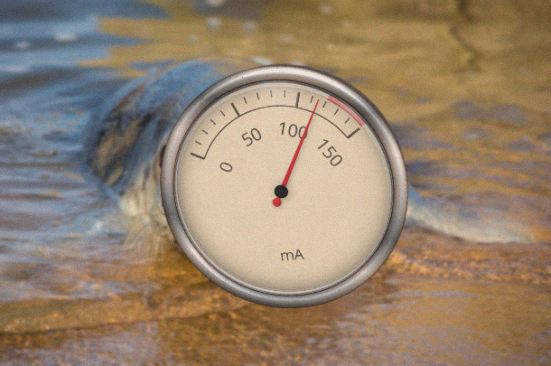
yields 115 mA
